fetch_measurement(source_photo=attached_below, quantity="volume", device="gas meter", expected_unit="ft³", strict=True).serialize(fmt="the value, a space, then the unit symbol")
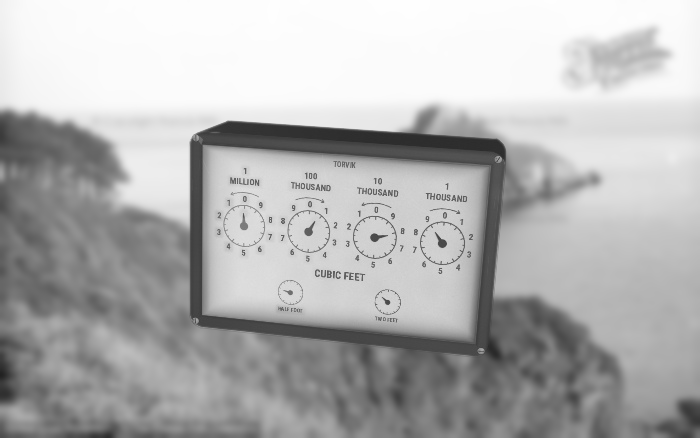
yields 7900 ft³
